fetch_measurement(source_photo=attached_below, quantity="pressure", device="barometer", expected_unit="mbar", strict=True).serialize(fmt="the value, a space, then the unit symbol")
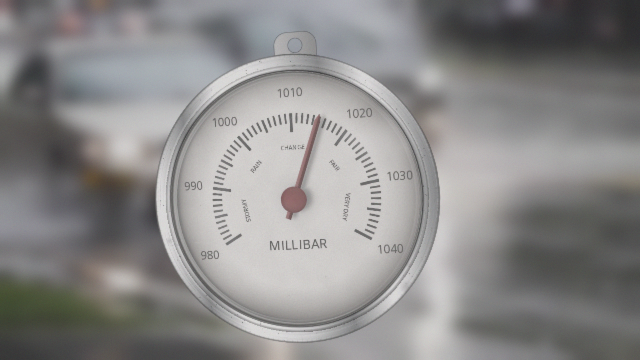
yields 1015 mbar
